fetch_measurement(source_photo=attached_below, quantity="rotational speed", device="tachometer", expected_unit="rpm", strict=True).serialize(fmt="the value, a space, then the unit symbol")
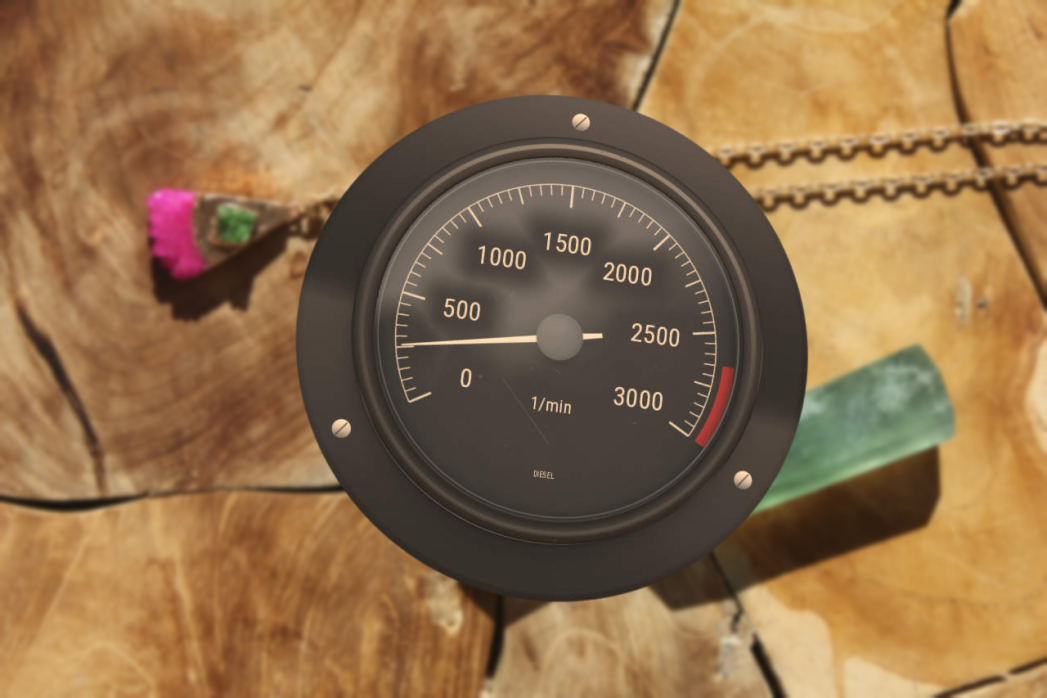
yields 250 rpm
